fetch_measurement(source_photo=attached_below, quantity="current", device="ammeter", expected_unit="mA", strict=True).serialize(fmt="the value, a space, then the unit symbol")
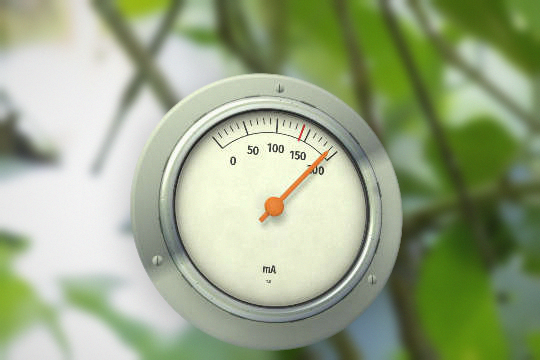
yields 190 mA
